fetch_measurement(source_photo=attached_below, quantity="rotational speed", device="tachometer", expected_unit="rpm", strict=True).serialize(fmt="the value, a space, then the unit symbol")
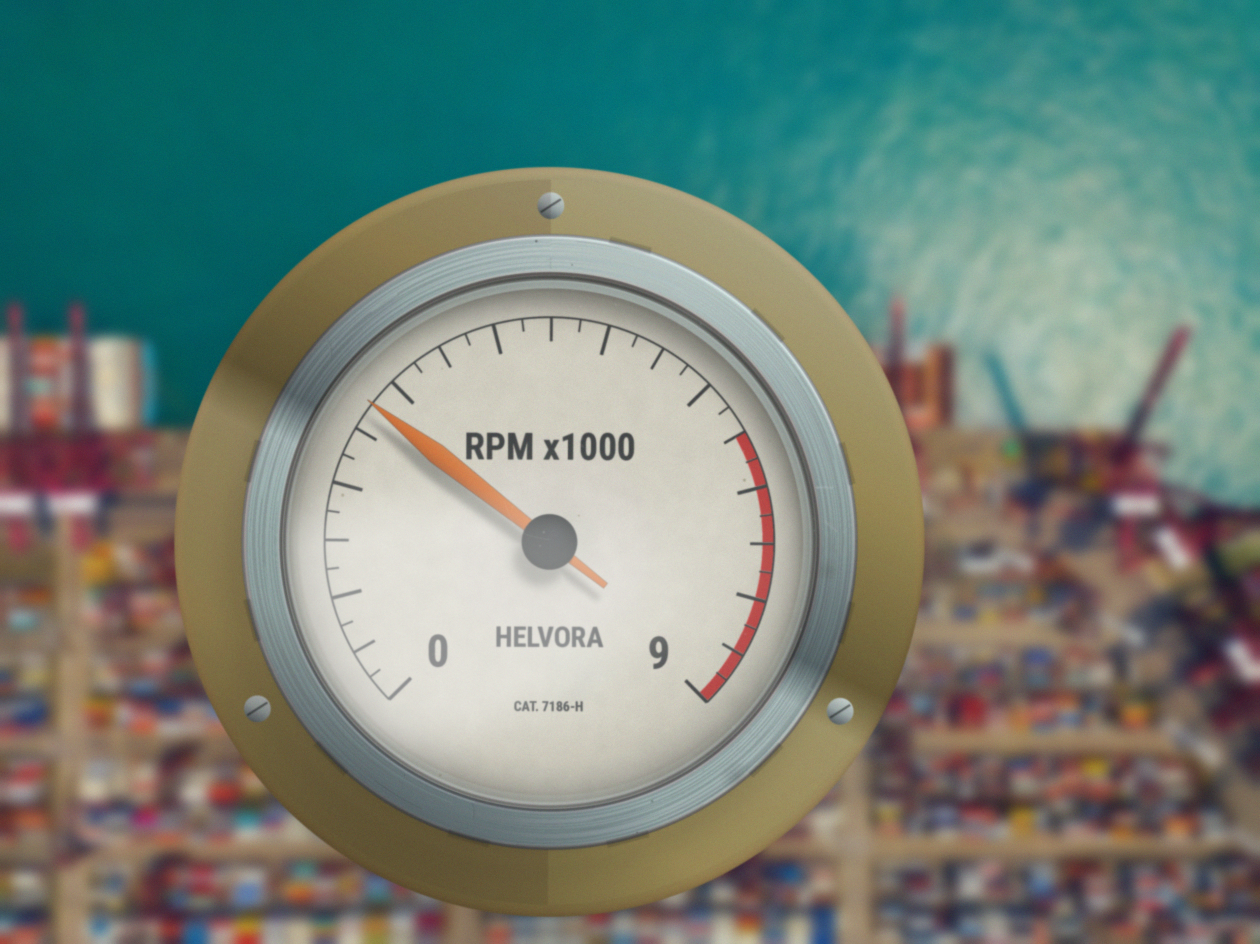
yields 2750 rpm
